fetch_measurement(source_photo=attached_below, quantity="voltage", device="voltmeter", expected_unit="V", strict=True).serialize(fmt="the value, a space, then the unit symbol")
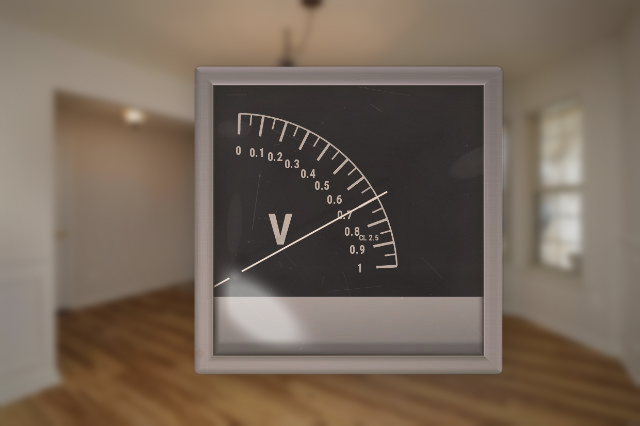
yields 0.7 V
